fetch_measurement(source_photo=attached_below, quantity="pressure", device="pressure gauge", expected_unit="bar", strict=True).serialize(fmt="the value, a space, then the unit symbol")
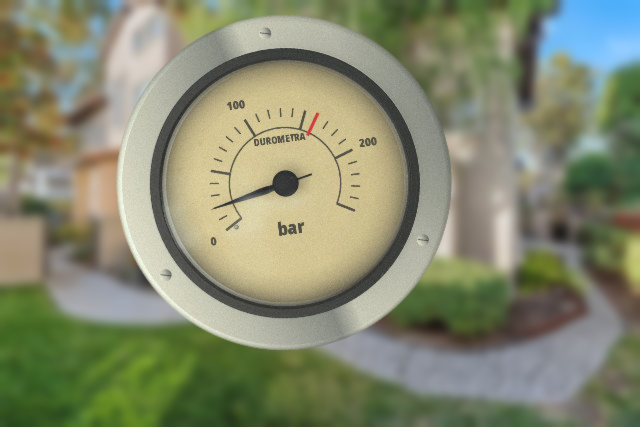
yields 20 bar
